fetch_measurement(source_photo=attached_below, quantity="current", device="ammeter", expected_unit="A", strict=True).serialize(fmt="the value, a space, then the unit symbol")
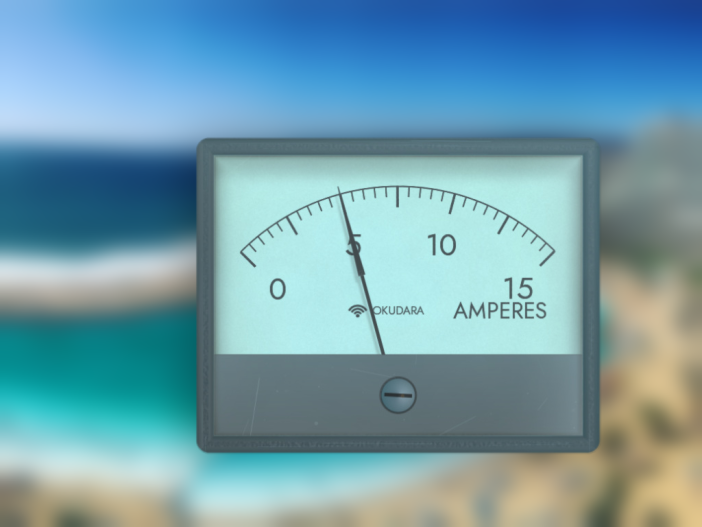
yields 5 A
